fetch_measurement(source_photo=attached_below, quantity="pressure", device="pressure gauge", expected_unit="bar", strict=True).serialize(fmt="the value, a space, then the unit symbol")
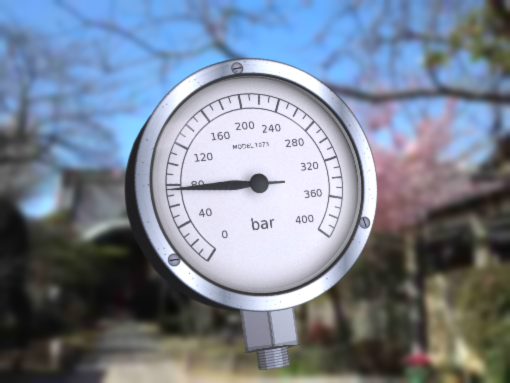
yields 75 bar
